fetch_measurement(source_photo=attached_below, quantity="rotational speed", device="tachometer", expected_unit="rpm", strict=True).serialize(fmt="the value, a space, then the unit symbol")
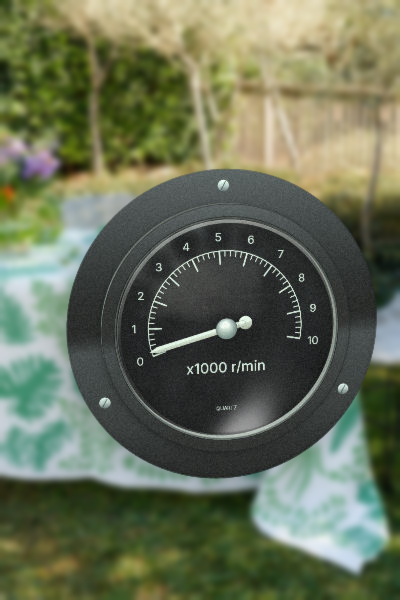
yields 200 rpm
